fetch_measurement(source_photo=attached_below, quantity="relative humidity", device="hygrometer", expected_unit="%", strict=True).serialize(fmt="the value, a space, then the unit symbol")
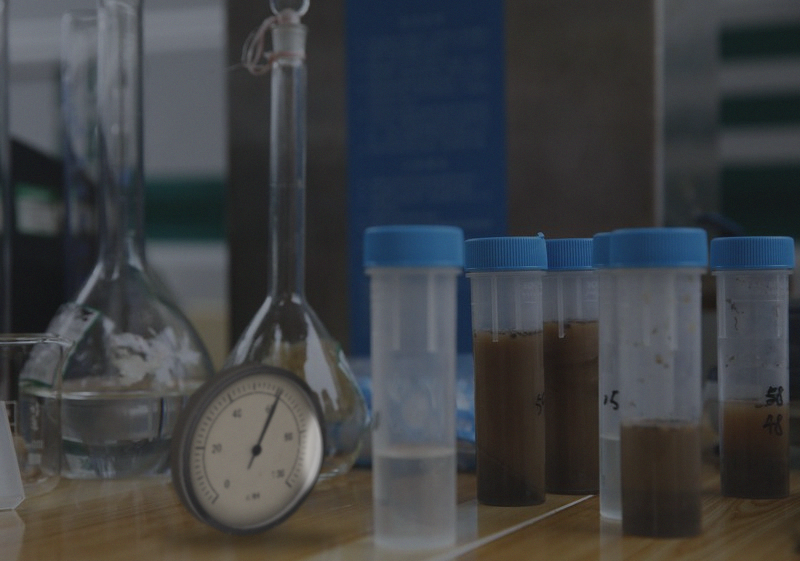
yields 60 %
